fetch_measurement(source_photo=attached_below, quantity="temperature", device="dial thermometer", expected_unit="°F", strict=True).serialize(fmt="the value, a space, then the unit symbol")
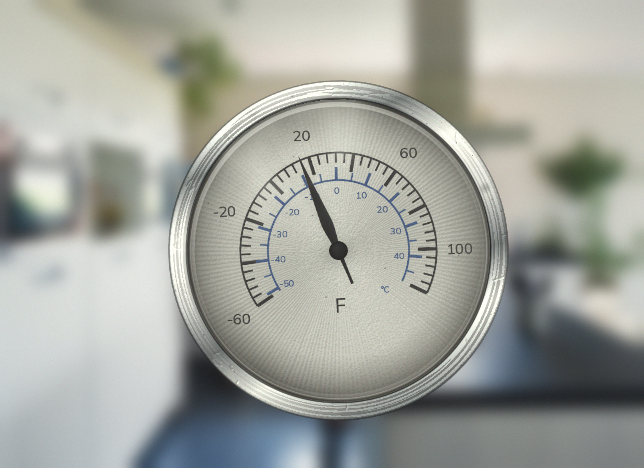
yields 16 °F
